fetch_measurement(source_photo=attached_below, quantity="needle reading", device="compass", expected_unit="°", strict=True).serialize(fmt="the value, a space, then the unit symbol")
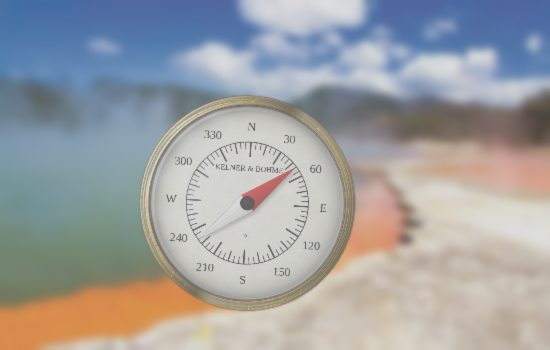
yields 50 °
